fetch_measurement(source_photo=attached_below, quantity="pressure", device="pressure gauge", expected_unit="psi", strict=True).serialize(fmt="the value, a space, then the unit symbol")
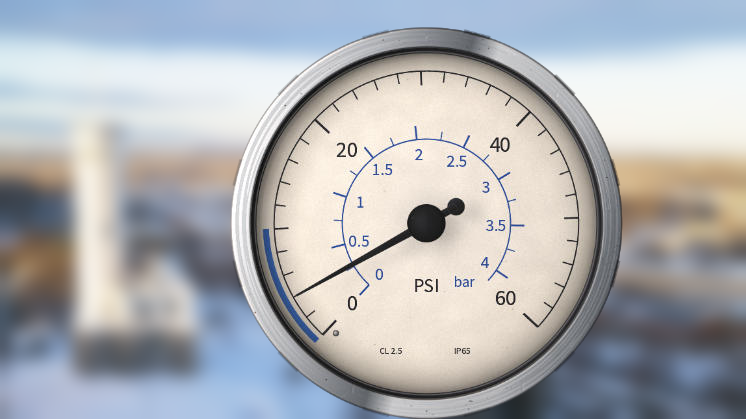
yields 4 psi
